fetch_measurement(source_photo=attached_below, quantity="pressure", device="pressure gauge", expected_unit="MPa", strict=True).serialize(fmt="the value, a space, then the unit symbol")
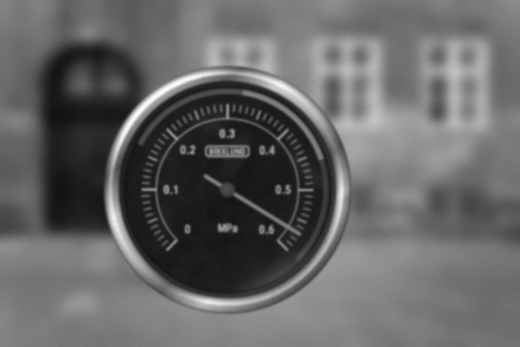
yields 0.57 MPa
